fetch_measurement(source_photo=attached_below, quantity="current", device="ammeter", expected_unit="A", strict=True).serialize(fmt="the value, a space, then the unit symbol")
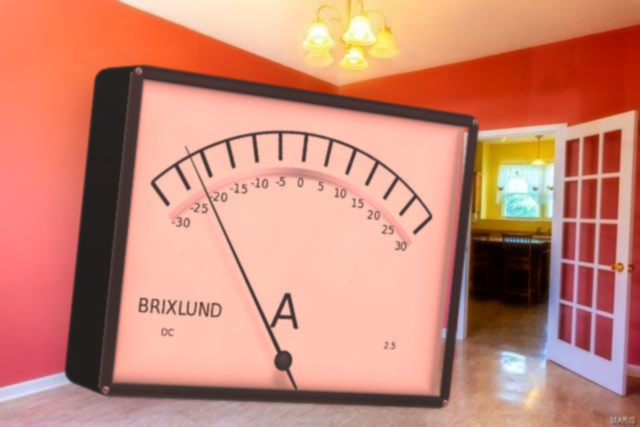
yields -22.5 A
